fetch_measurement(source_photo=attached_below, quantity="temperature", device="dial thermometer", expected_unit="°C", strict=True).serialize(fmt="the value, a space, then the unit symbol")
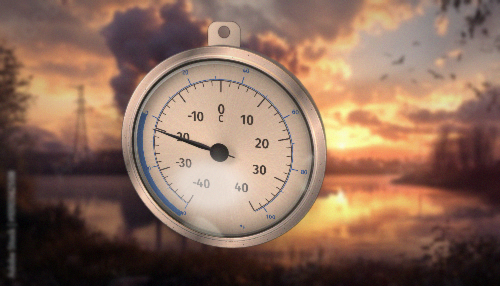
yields -20 °C
